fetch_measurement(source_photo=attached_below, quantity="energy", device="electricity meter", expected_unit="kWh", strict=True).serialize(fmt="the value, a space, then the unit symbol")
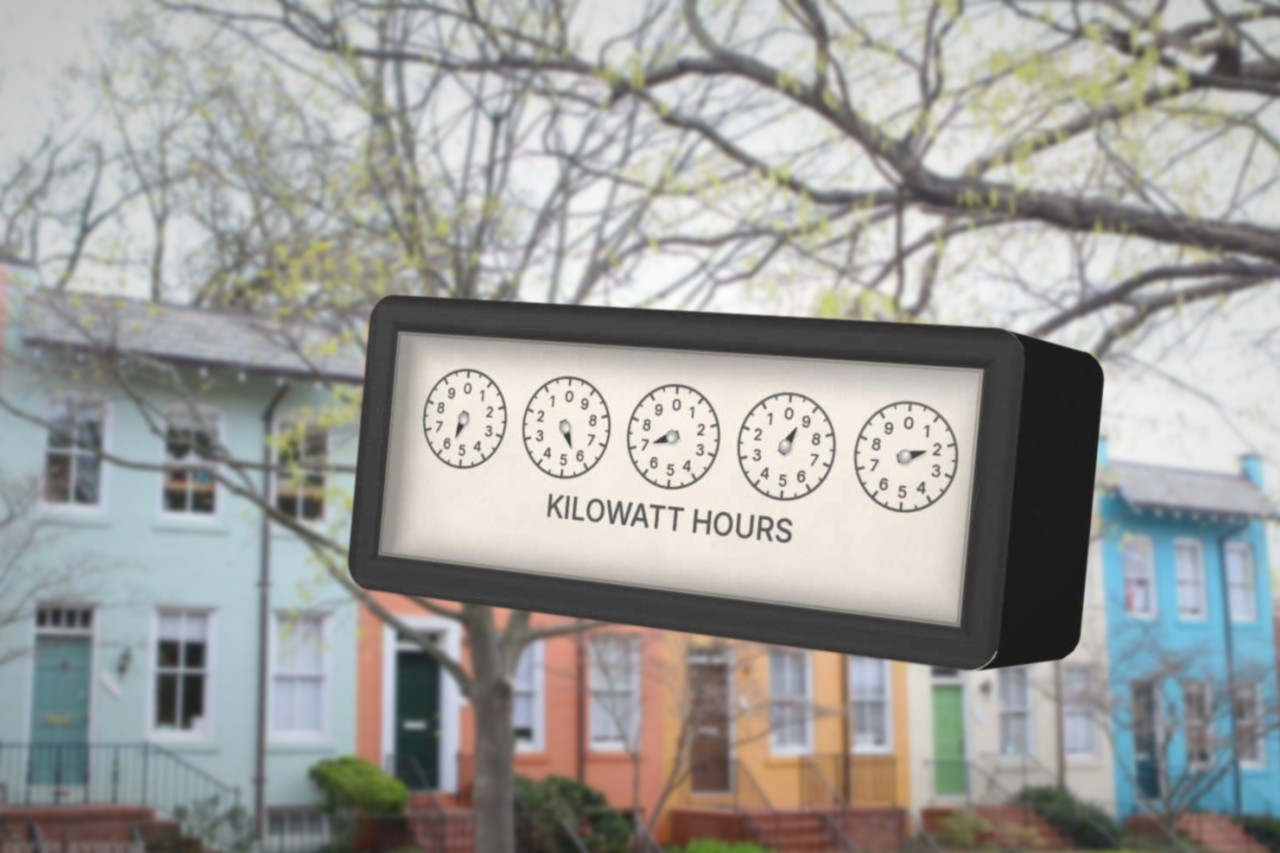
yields 55692 kWh
